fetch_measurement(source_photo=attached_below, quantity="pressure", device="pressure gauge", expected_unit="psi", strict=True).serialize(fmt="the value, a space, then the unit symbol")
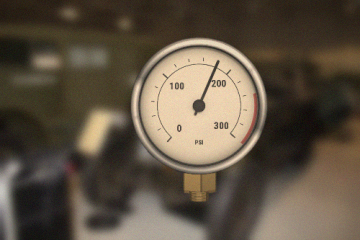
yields 180 psi
